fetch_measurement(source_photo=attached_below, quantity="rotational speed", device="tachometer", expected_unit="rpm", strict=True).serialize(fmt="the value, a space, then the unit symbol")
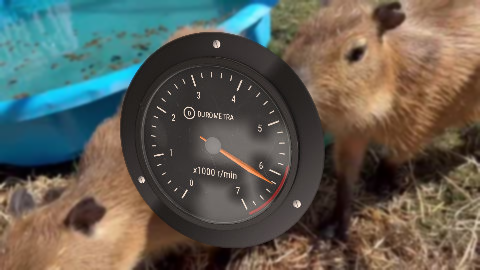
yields 6200 rpm
